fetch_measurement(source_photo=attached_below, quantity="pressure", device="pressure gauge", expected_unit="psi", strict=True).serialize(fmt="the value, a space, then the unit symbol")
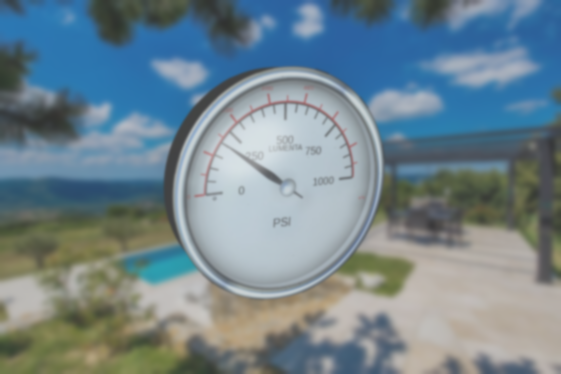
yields 200 psi
